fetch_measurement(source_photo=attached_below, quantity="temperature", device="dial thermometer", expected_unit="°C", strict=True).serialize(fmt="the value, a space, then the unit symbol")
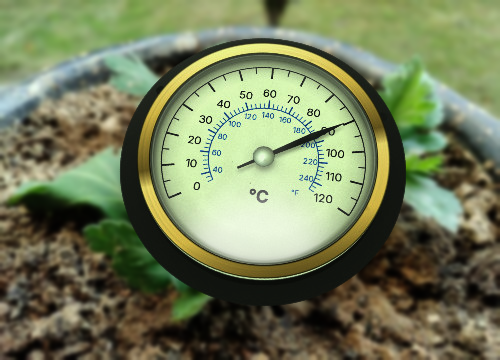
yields 90 °C
